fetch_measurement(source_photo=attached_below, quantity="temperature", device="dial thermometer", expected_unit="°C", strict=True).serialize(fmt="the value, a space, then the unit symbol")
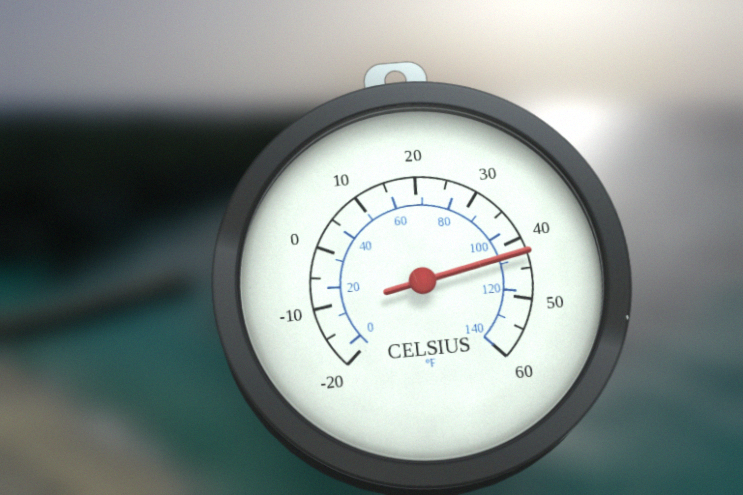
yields 42.5 °C
